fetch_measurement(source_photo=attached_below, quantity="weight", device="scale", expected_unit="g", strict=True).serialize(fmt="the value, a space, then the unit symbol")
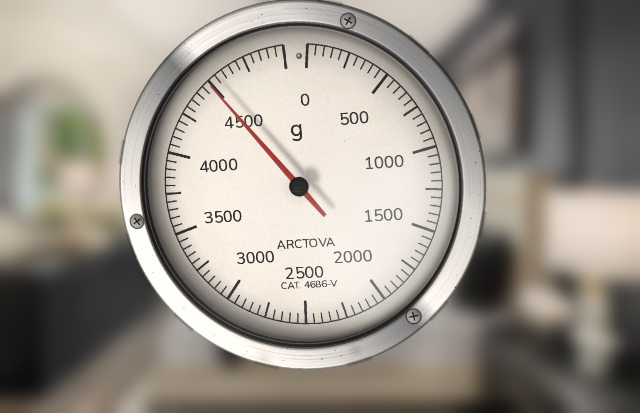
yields 4500 g
